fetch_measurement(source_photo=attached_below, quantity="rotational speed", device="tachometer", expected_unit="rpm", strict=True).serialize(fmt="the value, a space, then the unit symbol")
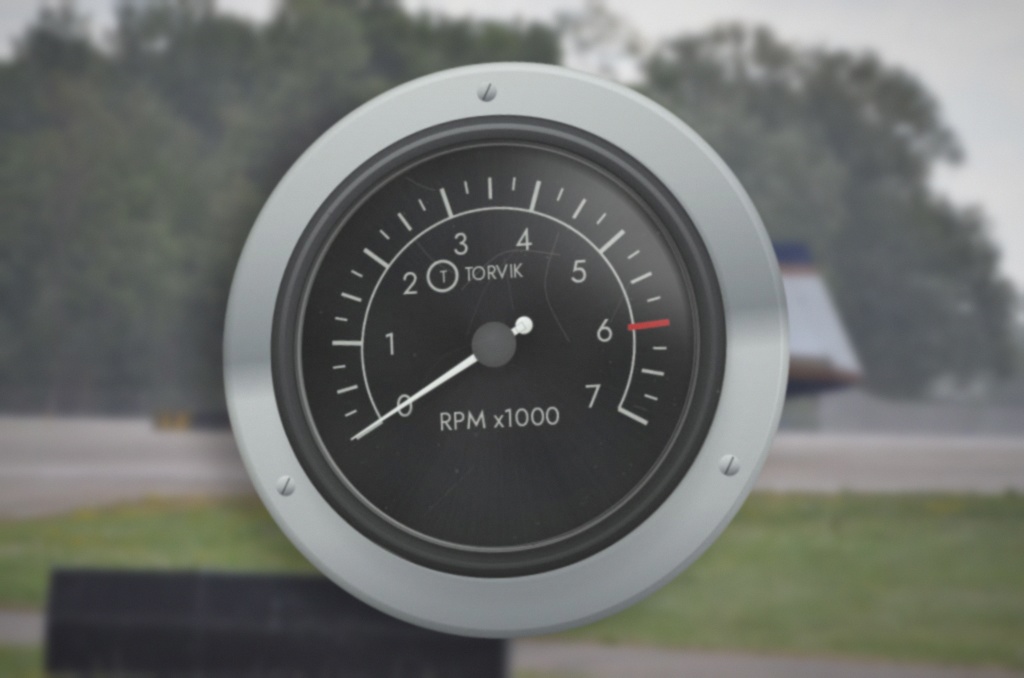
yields 0 rpm
